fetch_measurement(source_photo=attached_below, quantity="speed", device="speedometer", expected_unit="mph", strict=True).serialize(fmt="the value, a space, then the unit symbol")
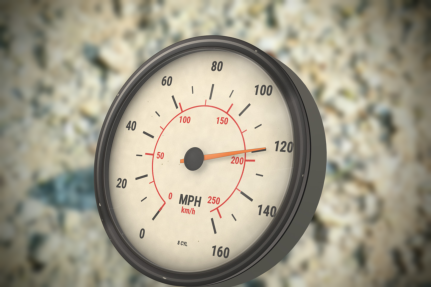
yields 120 mph
